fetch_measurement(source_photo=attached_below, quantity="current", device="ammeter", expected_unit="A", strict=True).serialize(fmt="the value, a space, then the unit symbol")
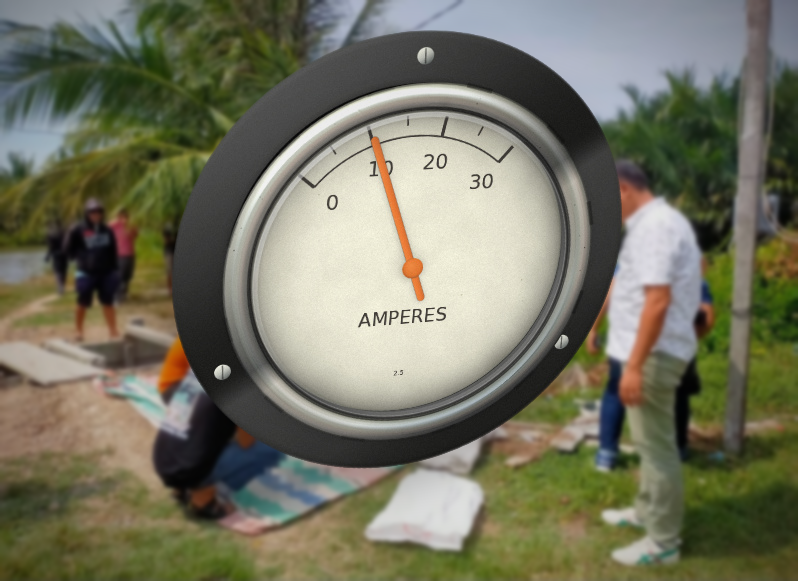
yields 10 A
